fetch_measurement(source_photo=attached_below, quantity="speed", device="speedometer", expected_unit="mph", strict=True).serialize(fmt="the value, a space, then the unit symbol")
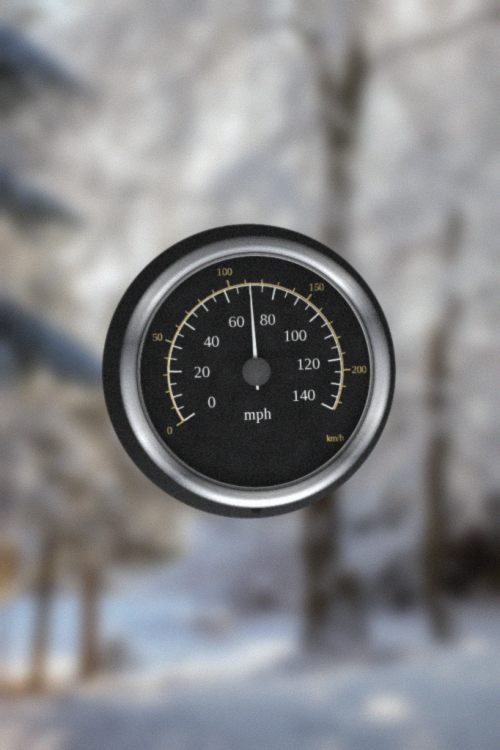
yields 70 mph
